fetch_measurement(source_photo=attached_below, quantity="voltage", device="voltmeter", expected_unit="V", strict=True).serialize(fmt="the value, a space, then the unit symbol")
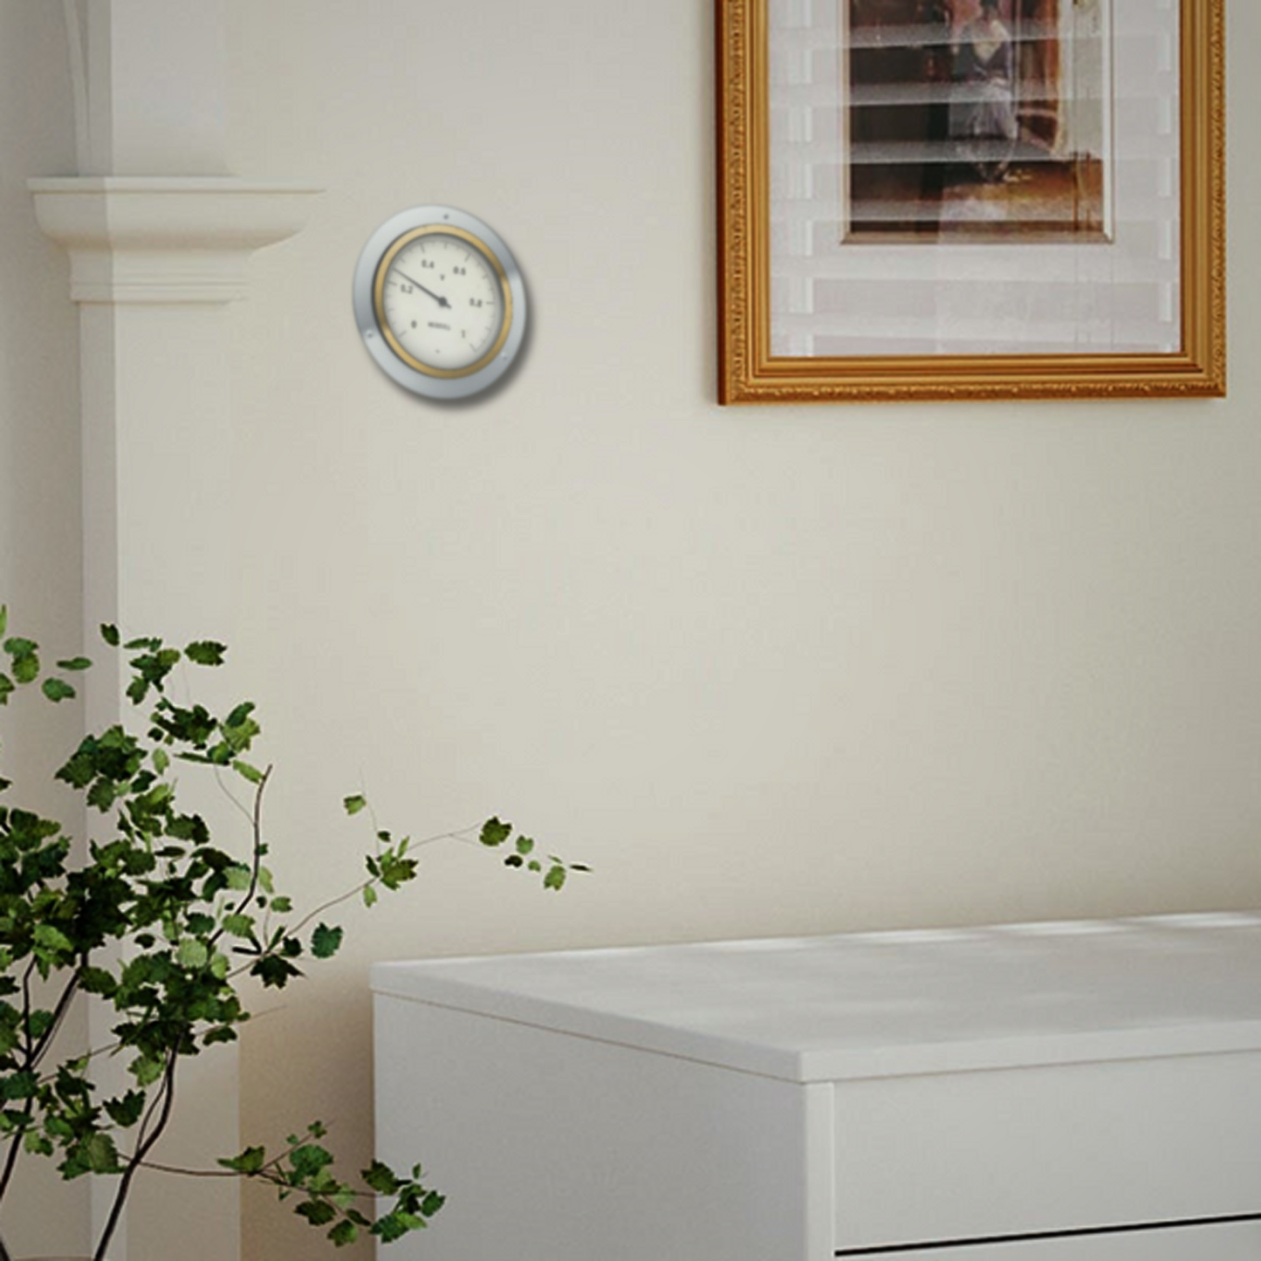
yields 0.25 V
